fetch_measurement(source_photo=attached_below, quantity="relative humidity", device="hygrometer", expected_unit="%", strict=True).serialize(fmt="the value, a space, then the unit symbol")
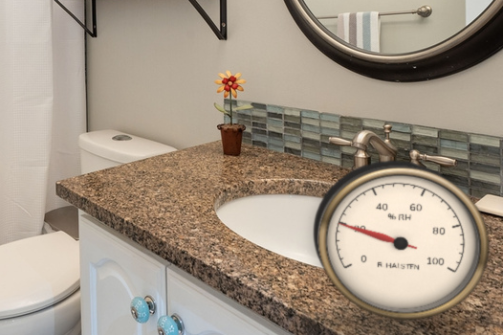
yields 20 %
